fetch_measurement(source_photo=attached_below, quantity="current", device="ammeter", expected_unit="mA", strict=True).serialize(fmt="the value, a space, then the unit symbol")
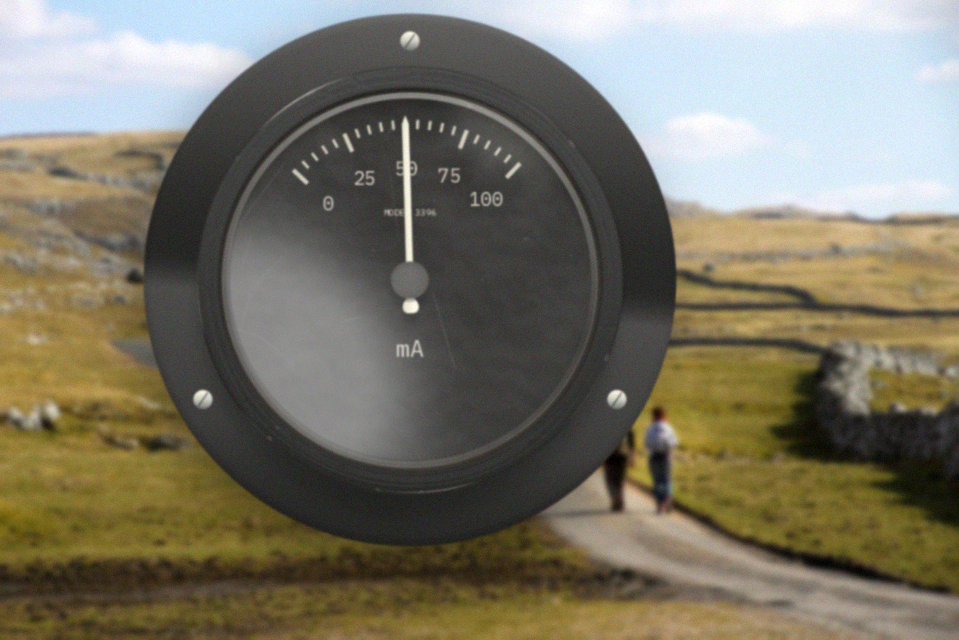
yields 50 mA
